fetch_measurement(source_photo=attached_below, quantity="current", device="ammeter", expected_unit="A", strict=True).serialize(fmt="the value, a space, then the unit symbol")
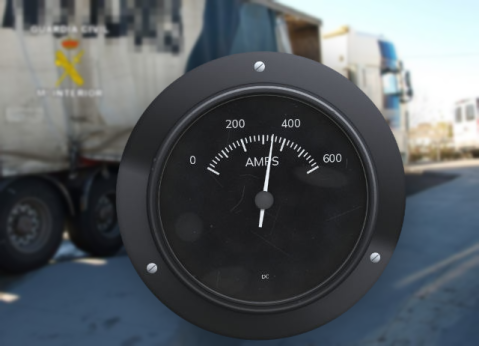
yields 340 A
